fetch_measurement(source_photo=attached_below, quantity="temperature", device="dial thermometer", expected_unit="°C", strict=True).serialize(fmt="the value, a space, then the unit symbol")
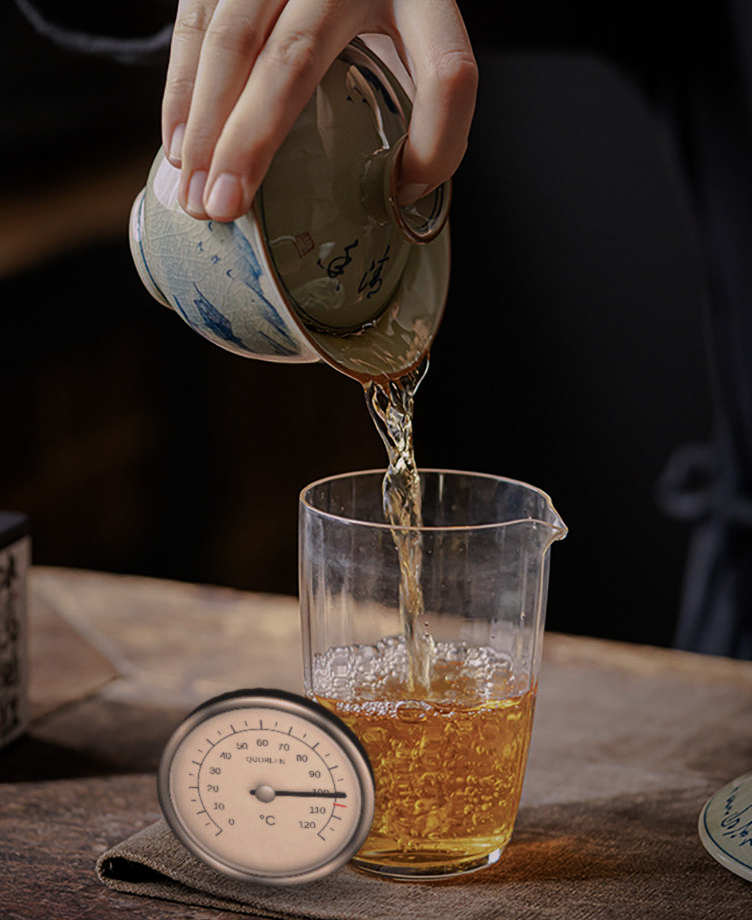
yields 100 °C
